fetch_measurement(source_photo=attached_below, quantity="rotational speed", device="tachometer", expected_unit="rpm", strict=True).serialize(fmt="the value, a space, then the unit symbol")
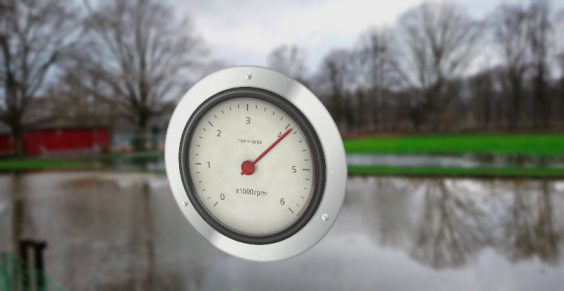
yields 4100 rpm
